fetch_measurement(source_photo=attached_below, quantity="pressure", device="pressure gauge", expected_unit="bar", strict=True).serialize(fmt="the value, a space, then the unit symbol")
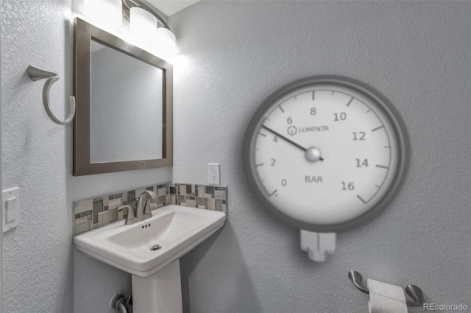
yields 4.5 bar
